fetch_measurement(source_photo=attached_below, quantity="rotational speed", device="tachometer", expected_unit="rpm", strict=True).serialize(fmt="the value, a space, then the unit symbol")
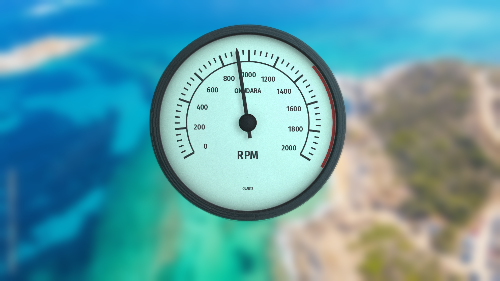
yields 920 rpm
